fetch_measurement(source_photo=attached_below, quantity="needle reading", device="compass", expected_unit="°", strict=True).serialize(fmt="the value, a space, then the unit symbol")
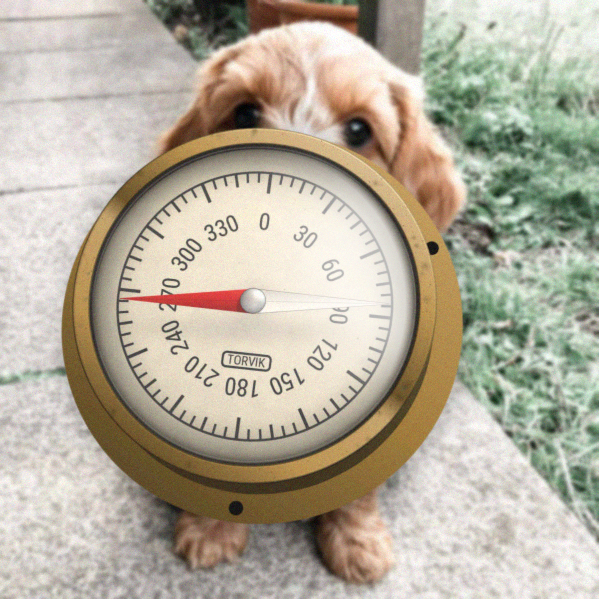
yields 265 °
